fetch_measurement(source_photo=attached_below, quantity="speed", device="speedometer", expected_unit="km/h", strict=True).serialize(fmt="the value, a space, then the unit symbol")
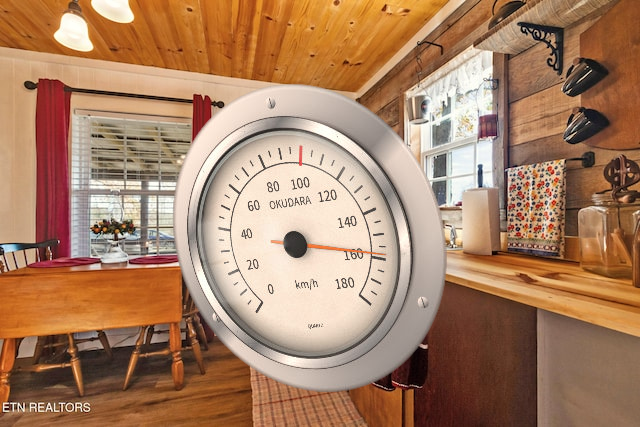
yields 157.5 km/h
